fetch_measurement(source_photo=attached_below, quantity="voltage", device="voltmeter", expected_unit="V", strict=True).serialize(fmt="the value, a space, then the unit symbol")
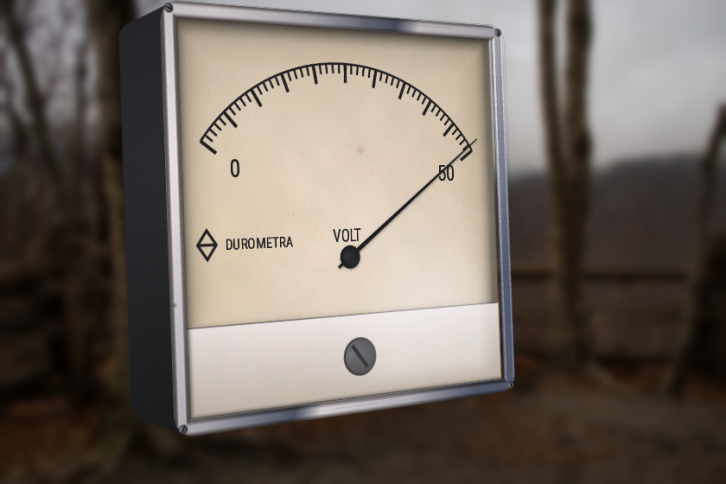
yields 49 V
